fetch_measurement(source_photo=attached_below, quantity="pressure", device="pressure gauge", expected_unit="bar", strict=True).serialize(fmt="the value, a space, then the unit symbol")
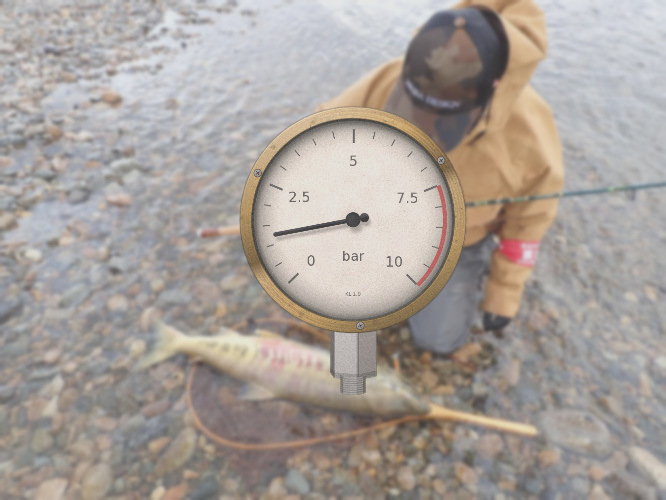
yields 1.25 bar
